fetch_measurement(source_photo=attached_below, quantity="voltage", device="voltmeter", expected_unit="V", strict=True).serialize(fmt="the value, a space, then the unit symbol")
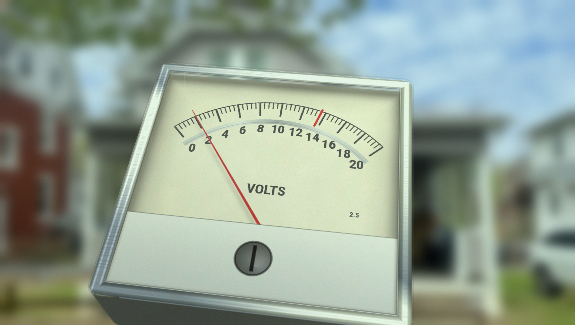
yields 2 V
